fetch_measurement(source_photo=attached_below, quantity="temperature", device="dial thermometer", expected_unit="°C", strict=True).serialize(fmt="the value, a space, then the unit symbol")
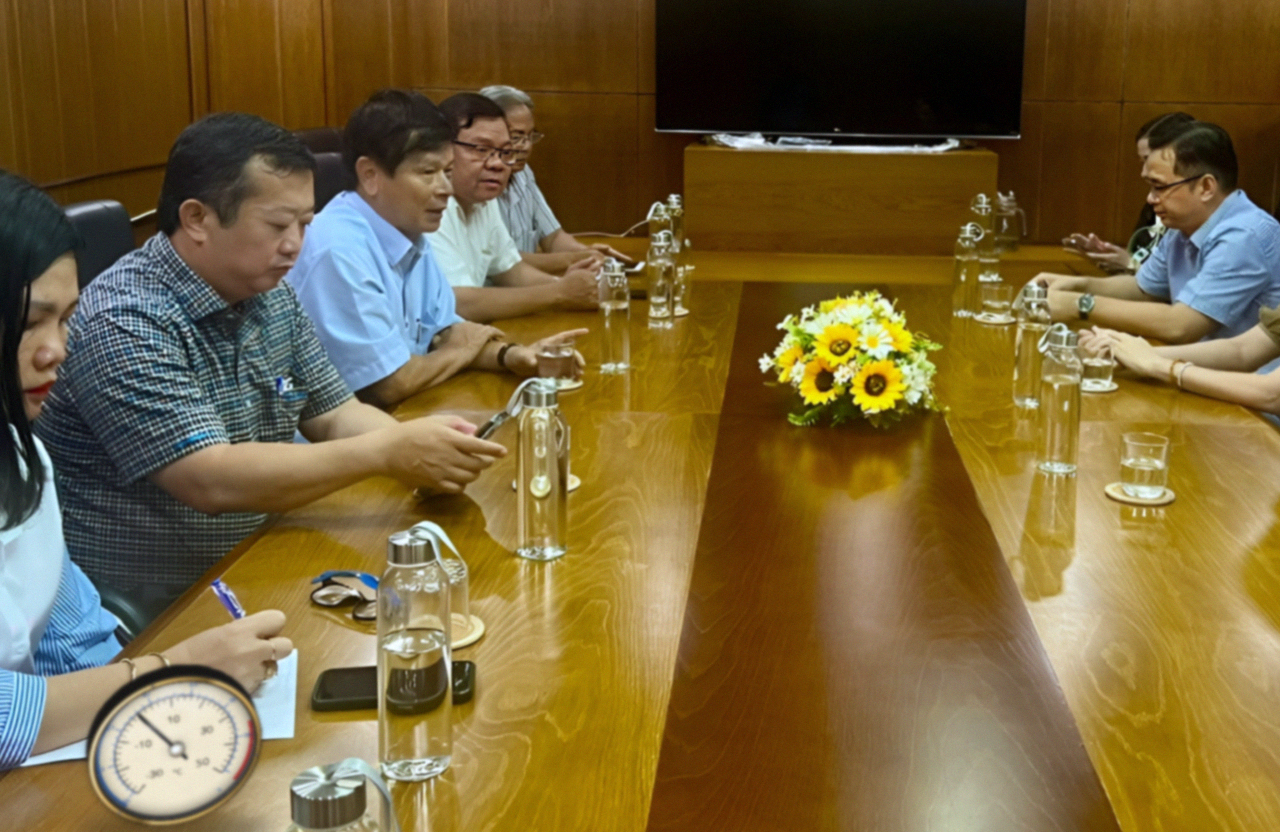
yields 0 °C
